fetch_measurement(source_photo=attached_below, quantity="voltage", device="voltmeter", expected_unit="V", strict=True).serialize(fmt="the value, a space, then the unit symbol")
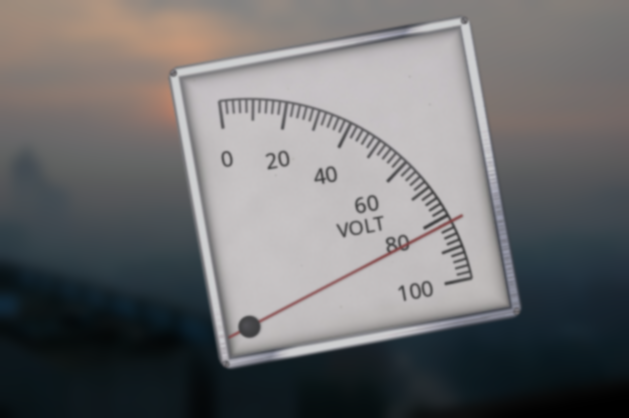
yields 82 V
